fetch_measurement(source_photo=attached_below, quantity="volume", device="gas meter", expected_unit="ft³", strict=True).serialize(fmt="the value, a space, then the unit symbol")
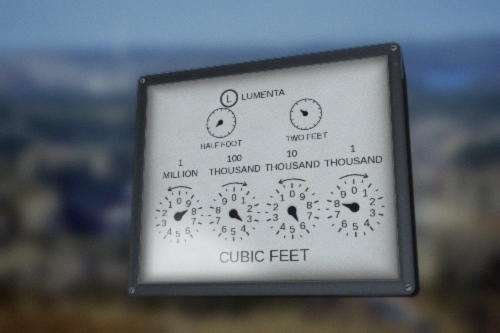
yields 835800 ft³
